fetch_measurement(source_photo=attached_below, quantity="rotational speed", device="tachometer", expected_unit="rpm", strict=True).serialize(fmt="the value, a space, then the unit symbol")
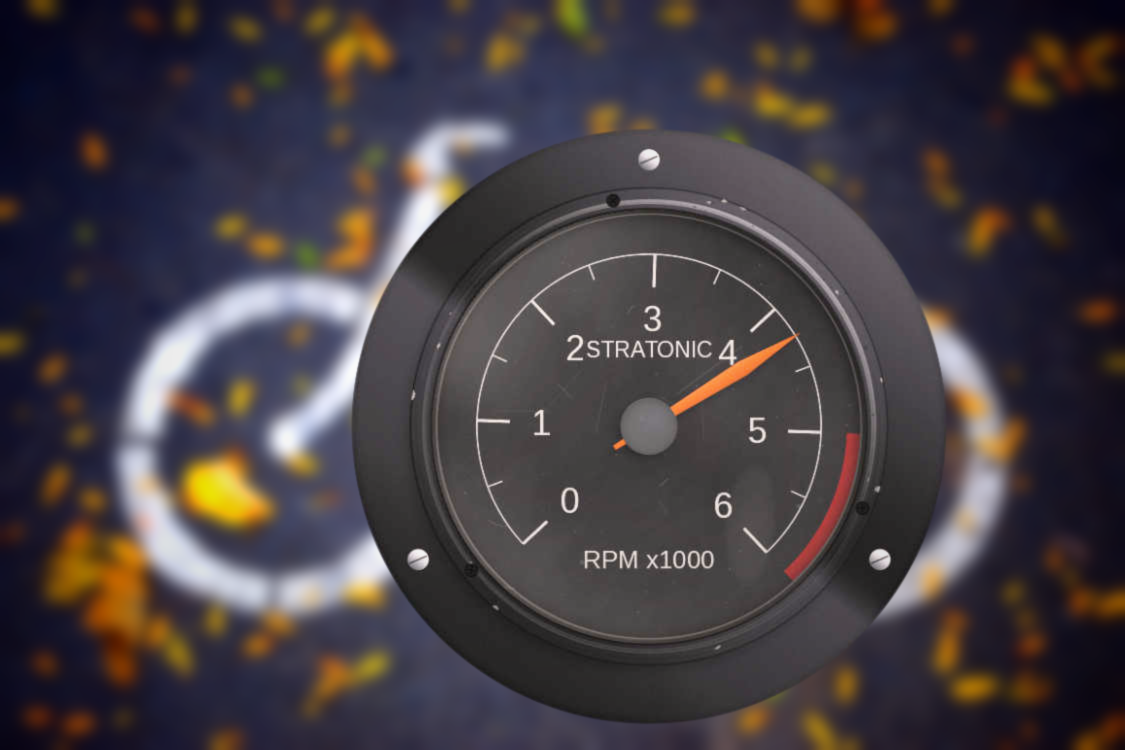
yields 4250 rpm
